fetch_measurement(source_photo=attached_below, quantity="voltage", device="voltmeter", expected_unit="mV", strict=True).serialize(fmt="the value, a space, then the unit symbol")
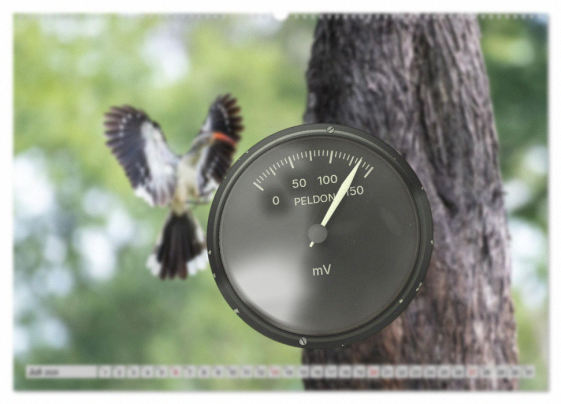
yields 135 mV
